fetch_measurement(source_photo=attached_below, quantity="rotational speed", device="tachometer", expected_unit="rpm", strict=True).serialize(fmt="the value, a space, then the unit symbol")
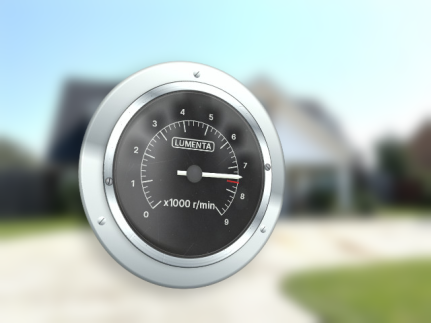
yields 7400 rpm
